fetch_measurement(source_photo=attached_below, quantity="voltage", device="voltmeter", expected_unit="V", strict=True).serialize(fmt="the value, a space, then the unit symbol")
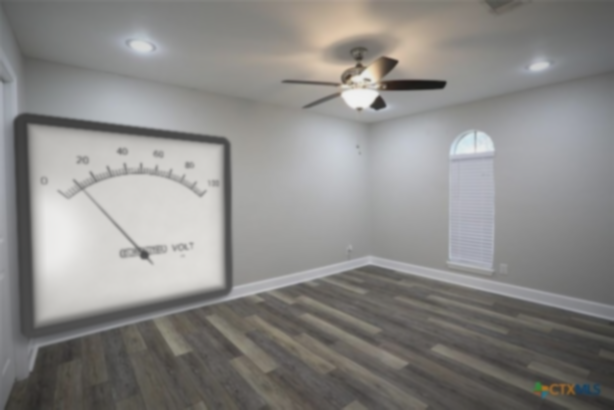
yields 10 V
